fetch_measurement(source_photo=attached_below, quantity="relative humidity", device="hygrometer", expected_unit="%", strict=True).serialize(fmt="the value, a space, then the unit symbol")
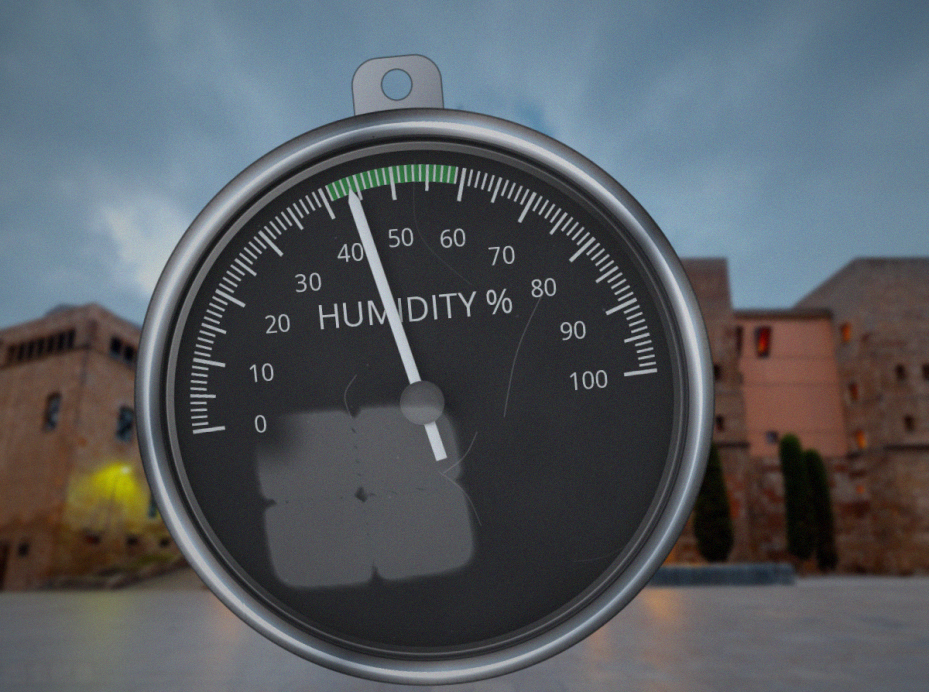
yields 44 %
